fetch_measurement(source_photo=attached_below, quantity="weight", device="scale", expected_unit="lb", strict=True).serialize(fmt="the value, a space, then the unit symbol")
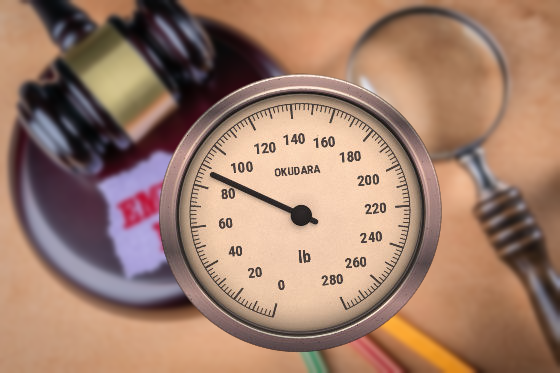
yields 88 lb
